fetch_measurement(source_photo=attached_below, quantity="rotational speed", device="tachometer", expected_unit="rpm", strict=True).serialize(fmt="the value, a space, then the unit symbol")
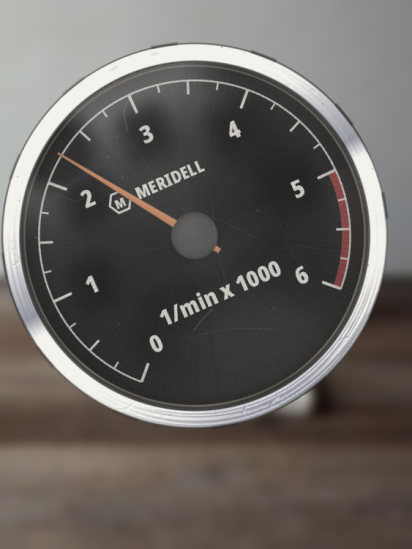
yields 2250 rpm
